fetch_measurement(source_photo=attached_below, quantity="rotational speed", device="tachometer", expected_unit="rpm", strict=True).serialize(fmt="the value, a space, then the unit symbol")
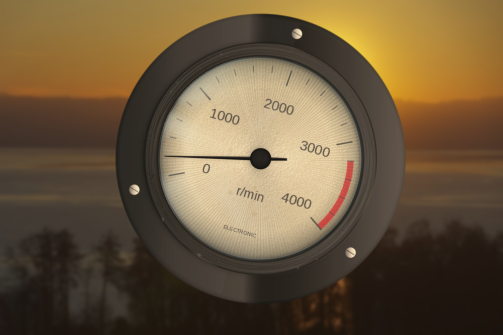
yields 200 rpm
